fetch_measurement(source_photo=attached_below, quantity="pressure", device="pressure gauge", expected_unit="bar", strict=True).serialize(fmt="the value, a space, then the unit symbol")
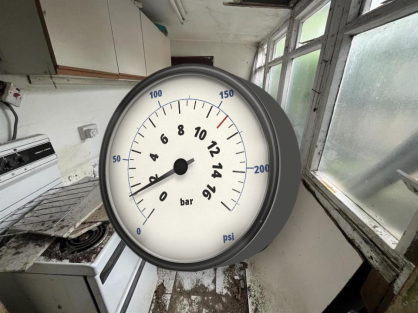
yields 1.5 bar
